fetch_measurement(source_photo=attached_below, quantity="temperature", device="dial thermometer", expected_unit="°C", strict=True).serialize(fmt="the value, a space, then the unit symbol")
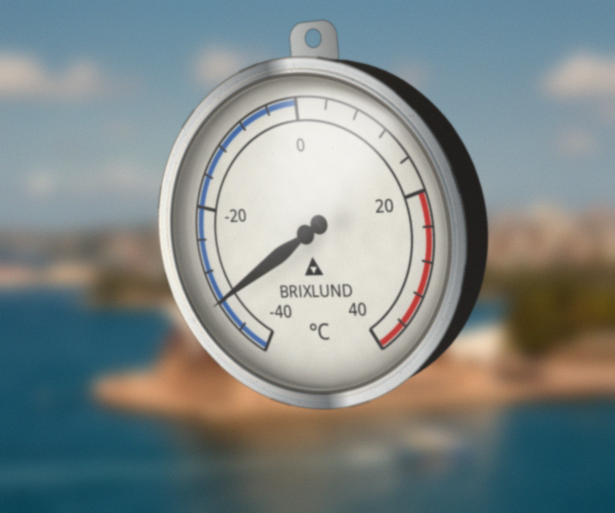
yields -32 °C
